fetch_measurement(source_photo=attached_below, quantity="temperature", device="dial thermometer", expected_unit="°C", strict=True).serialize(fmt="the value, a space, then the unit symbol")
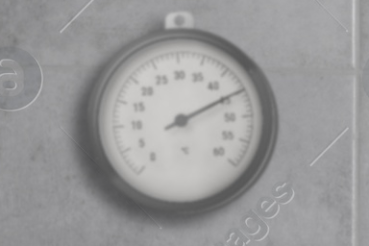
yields 45 °C
